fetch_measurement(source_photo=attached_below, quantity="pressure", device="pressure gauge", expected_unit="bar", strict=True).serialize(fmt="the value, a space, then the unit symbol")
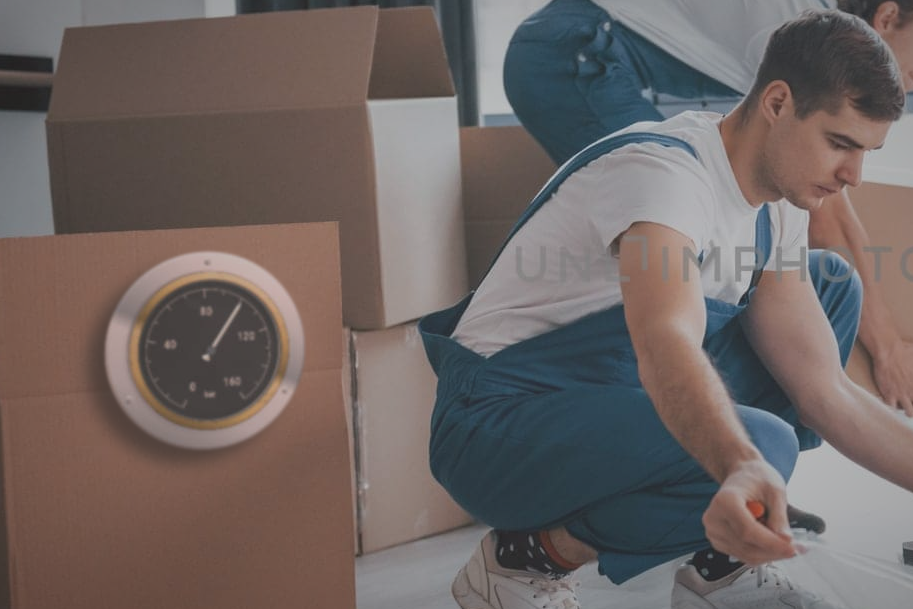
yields 100 bar
